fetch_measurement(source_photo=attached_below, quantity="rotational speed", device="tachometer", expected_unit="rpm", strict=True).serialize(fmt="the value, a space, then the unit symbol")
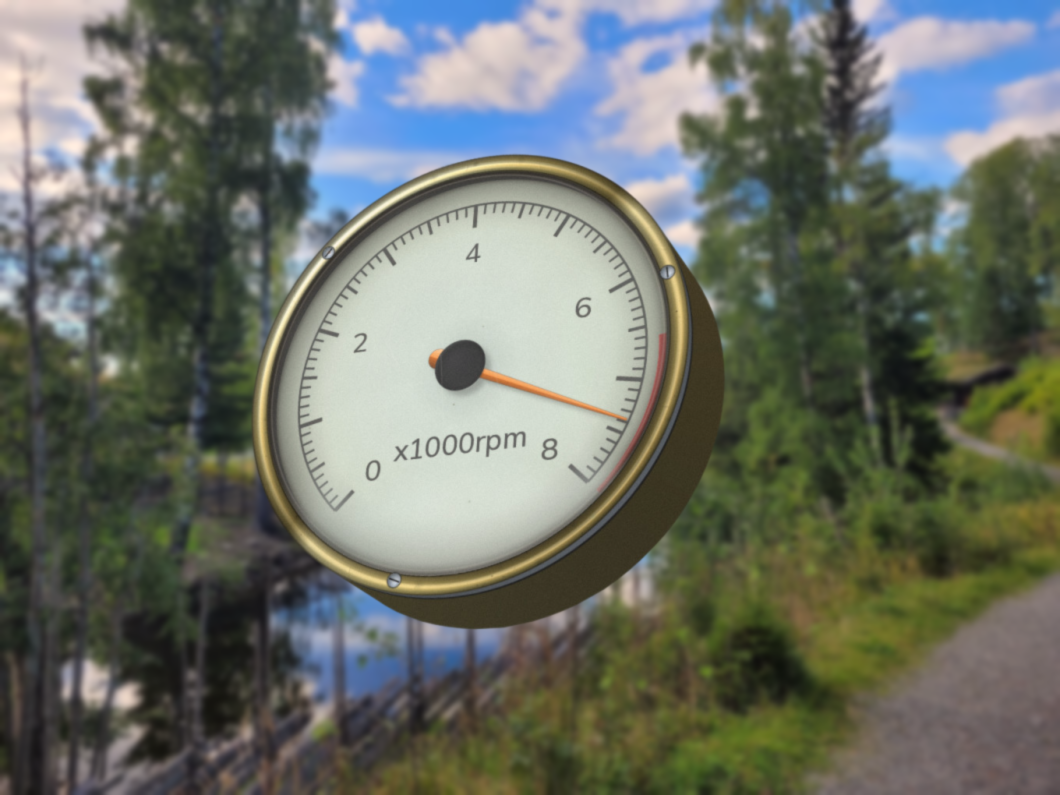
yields 7400 rpm
